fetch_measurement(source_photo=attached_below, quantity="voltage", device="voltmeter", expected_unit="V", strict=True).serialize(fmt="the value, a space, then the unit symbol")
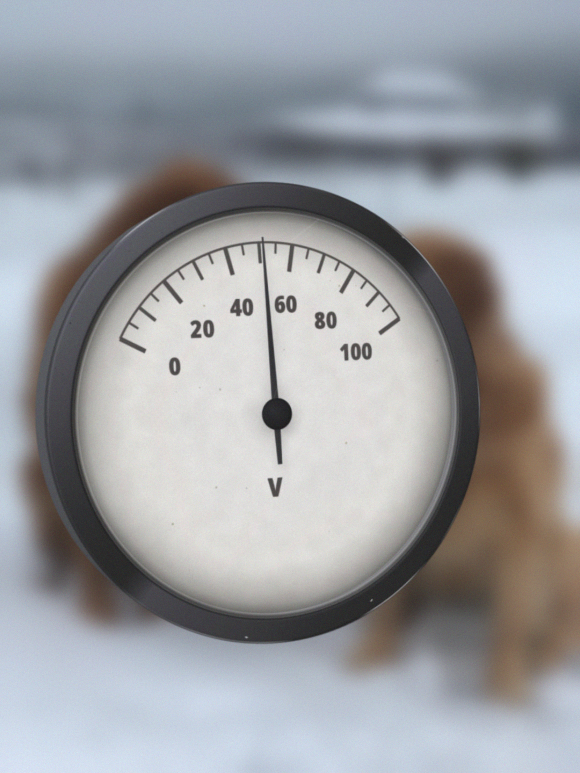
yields 50 V
